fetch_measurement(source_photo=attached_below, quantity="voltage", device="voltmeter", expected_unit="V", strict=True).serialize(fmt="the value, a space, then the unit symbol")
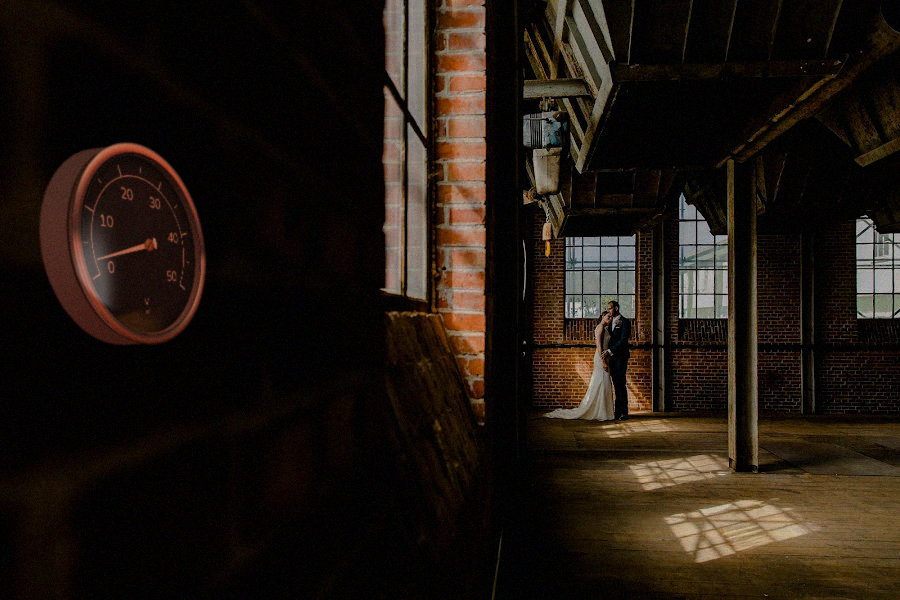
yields 2.5 V
